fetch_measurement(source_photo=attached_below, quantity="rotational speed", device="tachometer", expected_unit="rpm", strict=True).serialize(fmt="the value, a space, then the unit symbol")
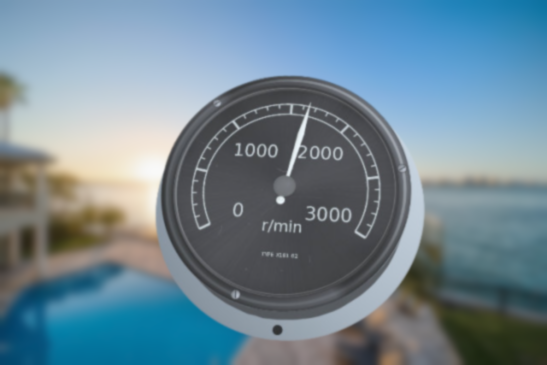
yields 1650 rpm
